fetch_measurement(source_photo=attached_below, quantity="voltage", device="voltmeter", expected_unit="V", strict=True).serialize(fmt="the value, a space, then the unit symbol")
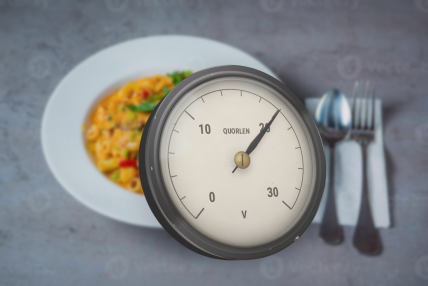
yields 20 V
